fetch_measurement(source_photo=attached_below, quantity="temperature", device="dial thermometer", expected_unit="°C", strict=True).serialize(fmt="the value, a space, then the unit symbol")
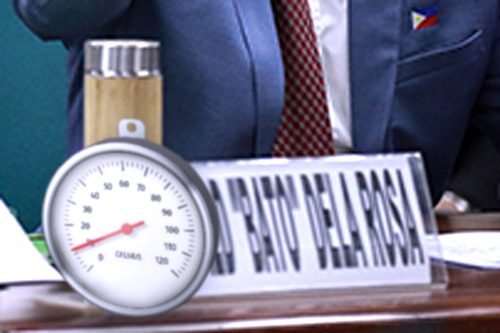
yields 10 °C
